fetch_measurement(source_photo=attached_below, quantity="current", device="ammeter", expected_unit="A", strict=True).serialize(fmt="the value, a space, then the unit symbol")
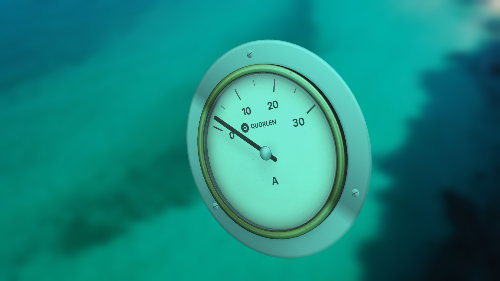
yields 2.5 A
